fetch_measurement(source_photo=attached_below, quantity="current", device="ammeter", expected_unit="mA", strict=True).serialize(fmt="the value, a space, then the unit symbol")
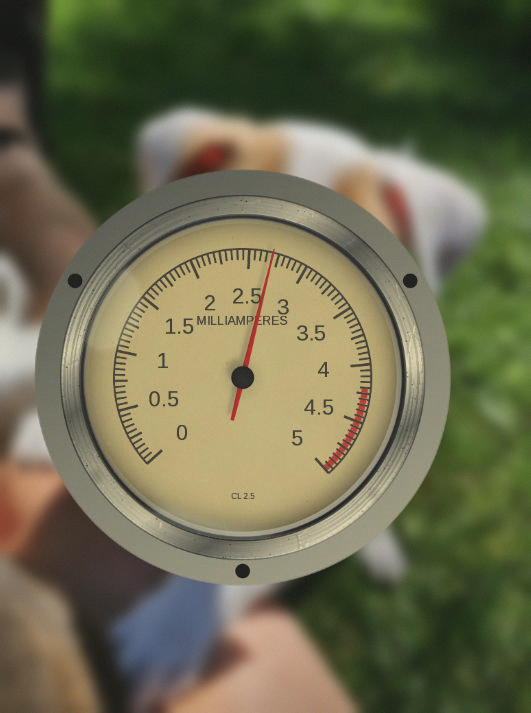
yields 2.7 mA
